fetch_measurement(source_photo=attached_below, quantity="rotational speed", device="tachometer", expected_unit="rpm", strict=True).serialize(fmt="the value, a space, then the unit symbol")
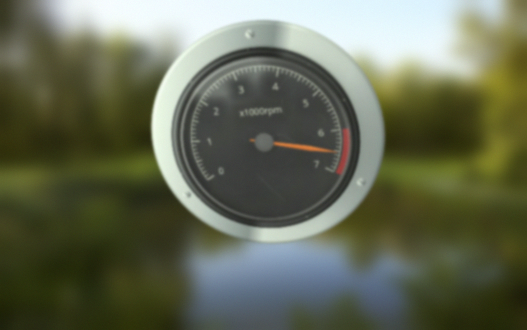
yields 6500 rpm
